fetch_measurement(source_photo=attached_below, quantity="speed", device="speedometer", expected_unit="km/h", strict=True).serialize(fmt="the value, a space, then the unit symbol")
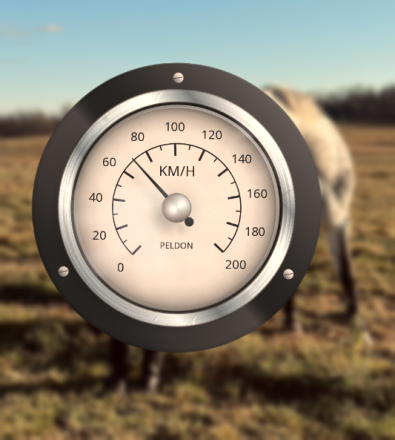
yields 70 km/h
